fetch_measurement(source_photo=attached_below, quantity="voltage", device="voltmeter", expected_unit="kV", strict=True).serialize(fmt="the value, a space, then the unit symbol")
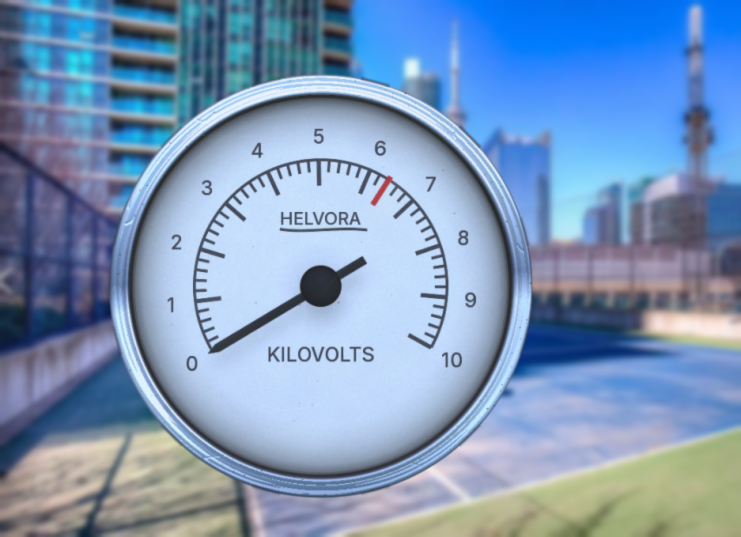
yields 0 kV
